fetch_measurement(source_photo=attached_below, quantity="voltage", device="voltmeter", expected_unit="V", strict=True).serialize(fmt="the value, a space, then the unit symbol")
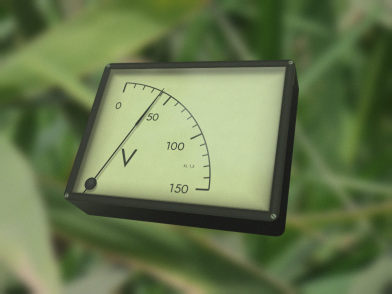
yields 40 V
